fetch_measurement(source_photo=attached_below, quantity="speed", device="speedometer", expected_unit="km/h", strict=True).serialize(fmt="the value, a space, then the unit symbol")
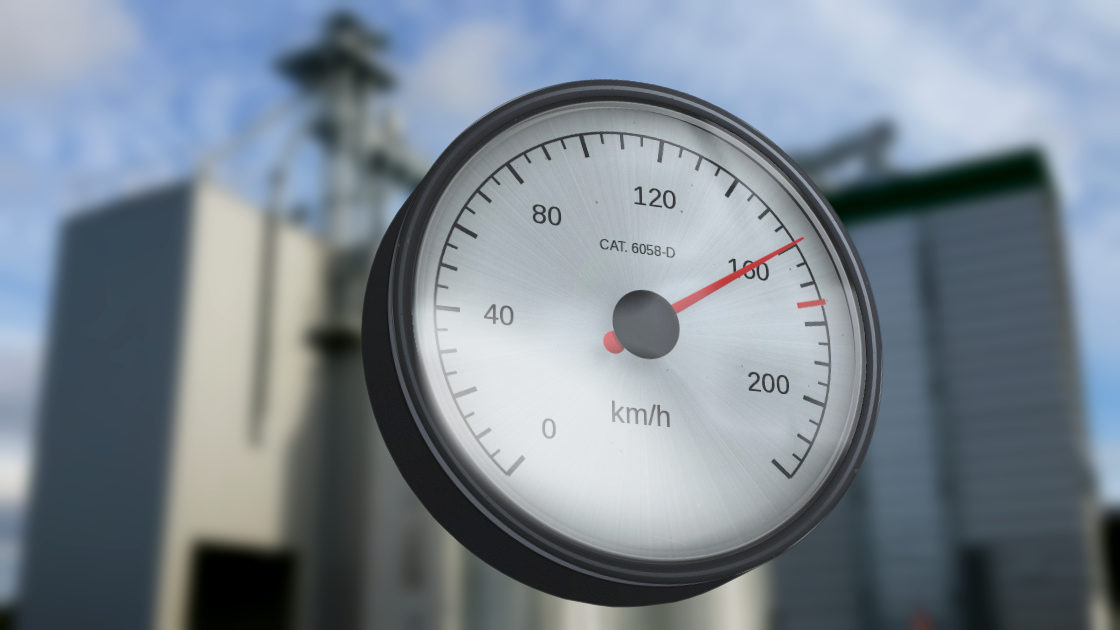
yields 160 km/h
